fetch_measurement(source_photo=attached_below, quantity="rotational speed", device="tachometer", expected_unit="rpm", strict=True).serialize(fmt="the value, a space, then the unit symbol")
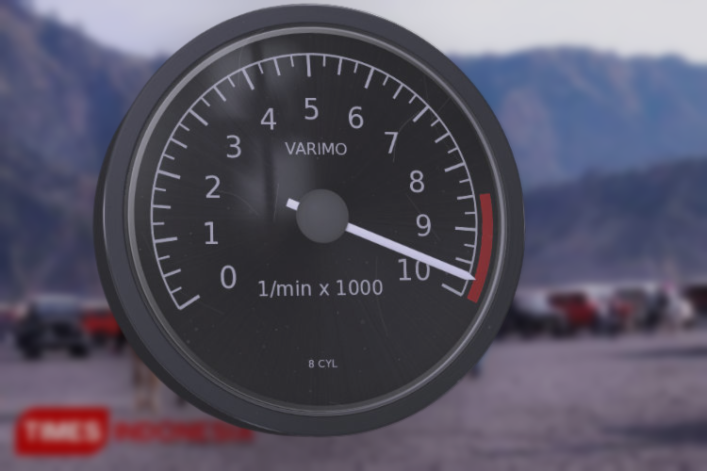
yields 9750 rpm
